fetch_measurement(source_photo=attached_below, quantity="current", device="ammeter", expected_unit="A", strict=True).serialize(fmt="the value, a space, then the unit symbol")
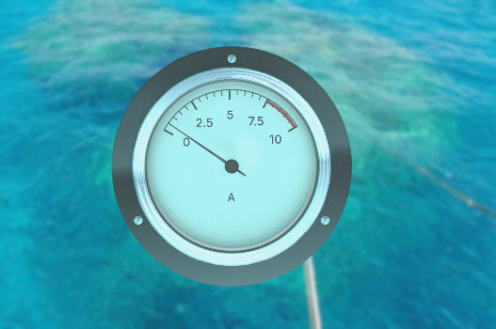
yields 0.5 A
